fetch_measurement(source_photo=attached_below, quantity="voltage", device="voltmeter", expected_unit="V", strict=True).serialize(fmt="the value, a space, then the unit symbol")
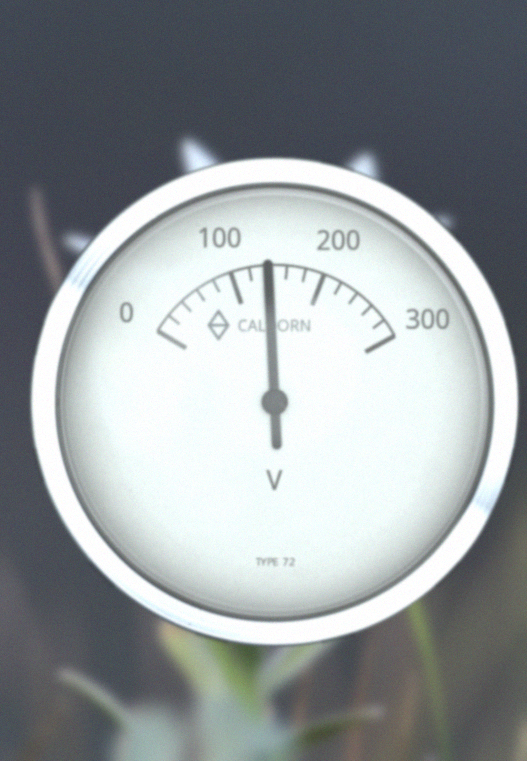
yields 140 V
